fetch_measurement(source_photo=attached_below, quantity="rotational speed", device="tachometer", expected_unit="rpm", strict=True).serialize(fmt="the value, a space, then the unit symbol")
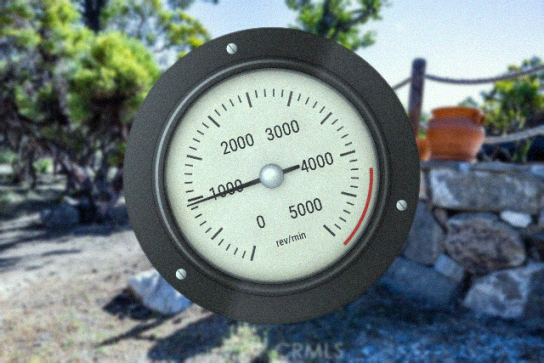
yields 950 rpm
